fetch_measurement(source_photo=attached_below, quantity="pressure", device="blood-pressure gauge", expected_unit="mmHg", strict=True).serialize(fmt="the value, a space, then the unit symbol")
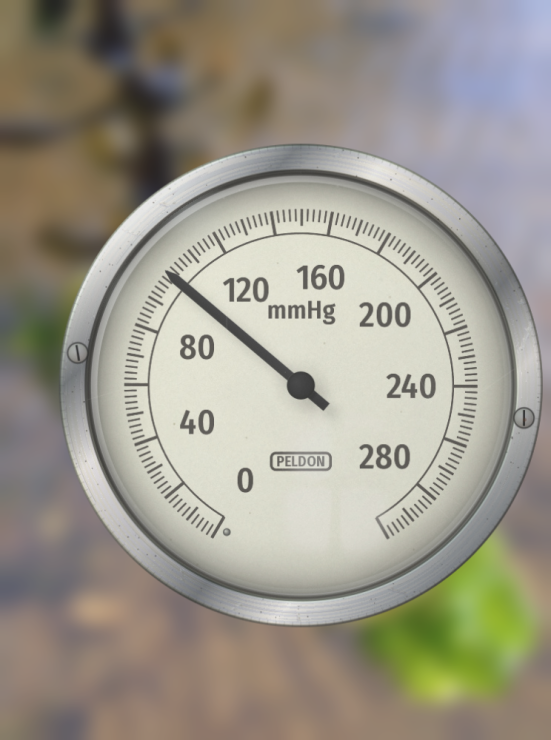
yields 100 mmHg
